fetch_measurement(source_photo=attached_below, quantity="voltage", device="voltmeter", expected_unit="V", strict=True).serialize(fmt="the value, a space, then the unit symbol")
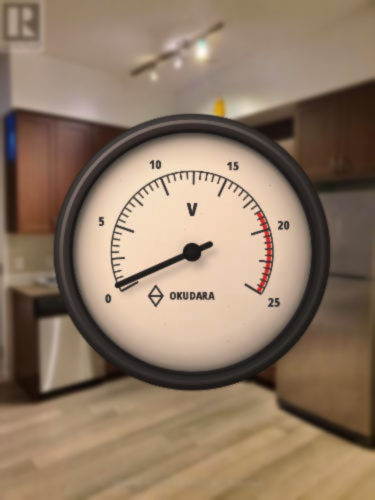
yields 0.5 V
